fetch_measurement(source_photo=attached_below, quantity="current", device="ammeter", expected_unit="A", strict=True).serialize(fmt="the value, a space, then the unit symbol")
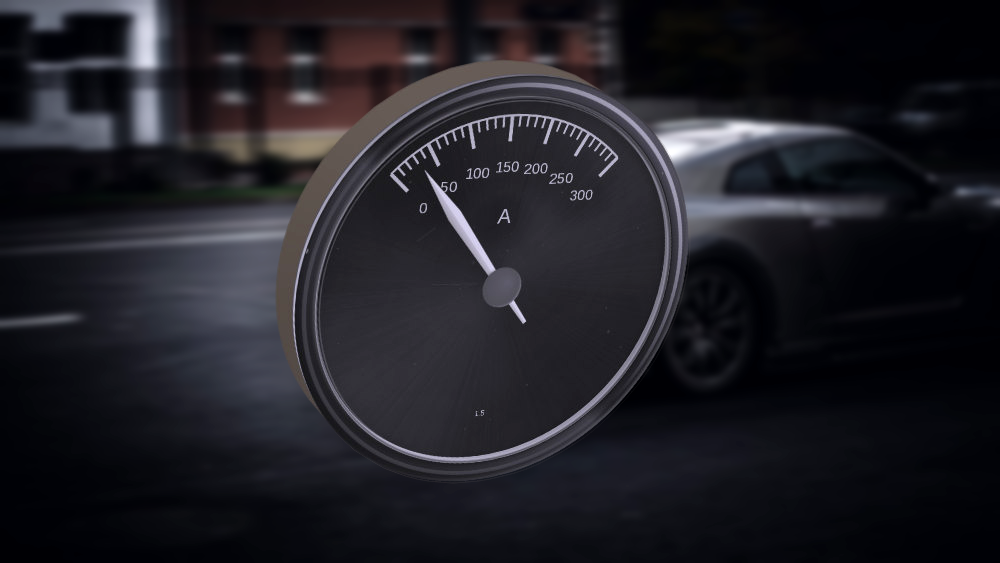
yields 30 A
